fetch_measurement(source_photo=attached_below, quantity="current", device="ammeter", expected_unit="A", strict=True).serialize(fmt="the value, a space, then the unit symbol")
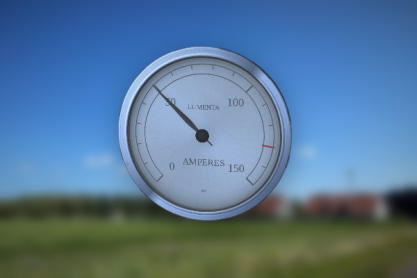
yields 50 A
